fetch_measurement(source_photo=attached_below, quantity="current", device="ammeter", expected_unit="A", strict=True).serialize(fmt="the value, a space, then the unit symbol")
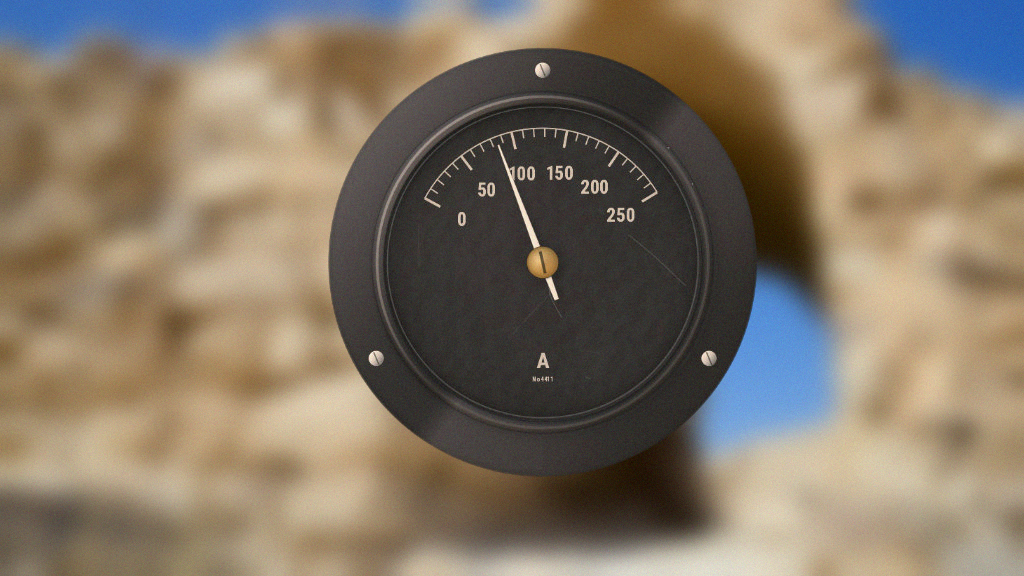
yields 85 A
